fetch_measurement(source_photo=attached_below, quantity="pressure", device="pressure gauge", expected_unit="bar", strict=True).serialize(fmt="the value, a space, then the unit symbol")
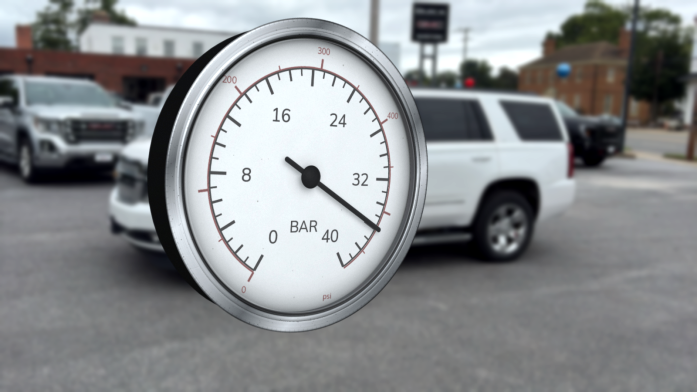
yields 36 bar
